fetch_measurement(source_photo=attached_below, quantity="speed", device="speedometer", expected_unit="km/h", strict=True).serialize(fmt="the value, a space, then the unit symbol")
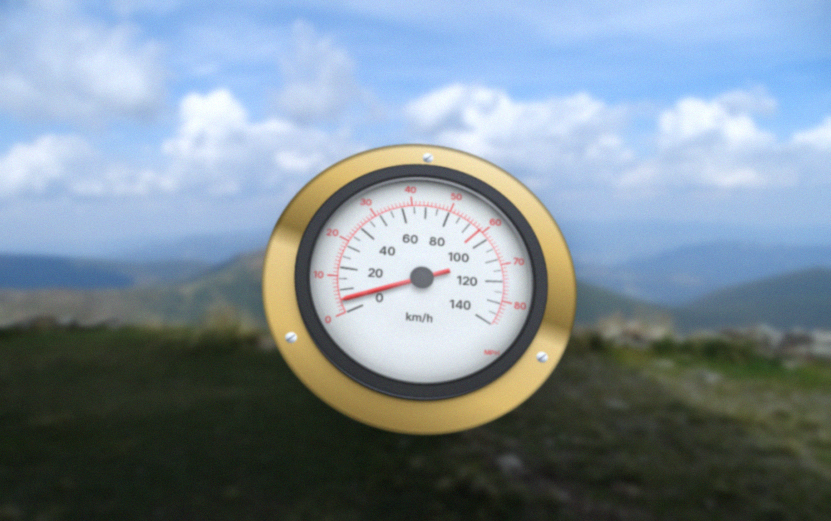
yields 5 km/h
